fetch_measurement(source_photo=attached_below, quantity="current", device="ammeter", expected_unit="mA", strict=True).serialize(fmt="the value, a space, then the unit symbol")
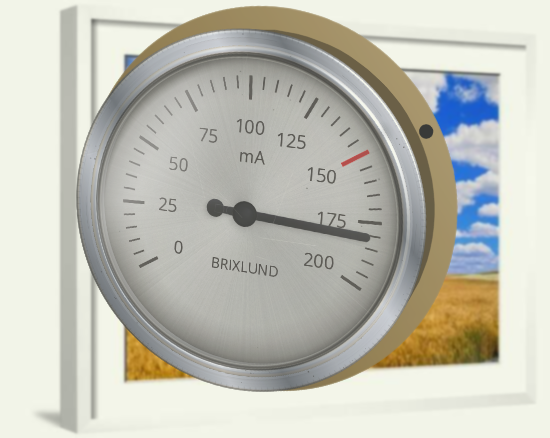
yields 180 mA
